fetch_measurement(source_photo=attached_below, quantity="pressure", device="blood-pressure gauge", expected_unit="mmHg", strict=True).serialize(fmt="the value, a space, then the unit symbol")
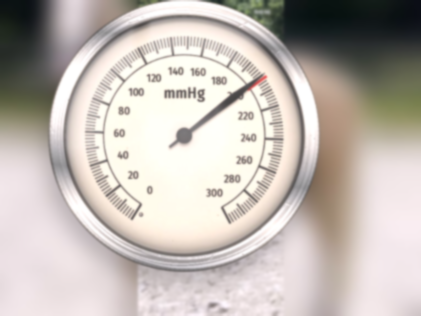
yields 200 mmHg
